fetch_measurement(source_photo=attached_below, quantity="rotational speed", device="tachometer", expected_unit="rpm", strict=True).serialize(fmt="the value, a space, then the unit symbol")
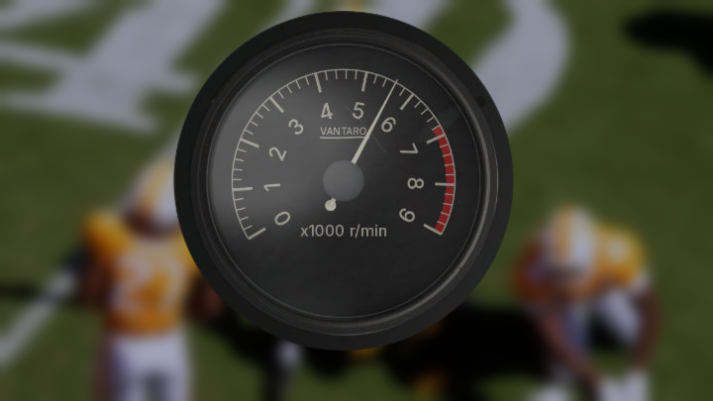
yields 5600 rpm
